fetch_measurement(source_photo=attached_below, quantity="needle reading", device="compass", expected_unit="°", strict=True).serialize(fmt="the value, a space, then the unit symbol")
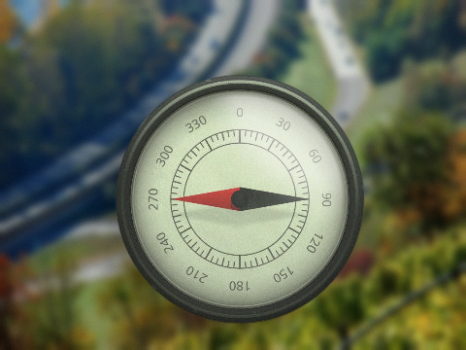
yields 270 °
